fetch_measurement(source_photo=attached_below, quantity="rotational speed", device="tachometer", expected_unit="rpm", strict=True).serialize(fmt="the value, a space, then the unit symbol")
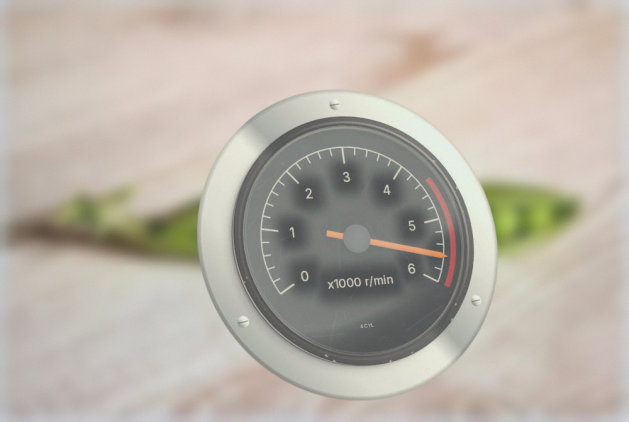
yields 5600 rpm
